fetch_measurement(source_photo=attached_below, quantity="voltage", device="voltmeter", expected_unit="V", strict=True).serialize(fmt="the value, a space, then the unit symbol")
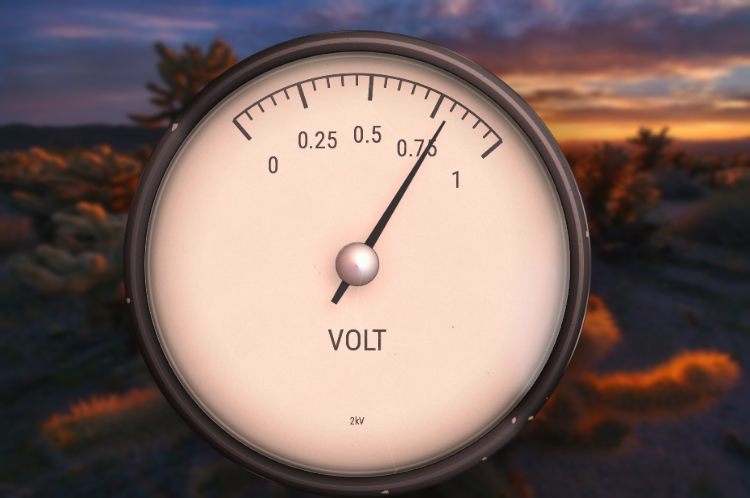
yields 0.8 V
